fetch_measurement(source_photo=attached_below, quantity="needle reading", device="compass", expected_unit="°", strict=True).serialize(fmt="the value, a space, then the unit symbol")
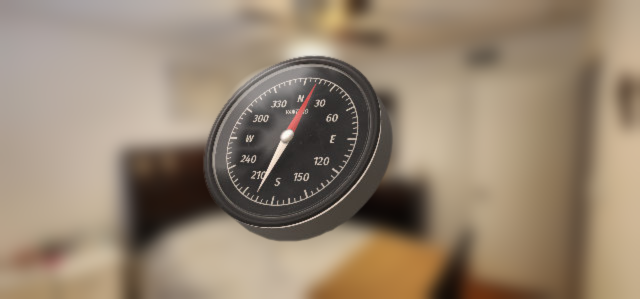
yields 15 °
